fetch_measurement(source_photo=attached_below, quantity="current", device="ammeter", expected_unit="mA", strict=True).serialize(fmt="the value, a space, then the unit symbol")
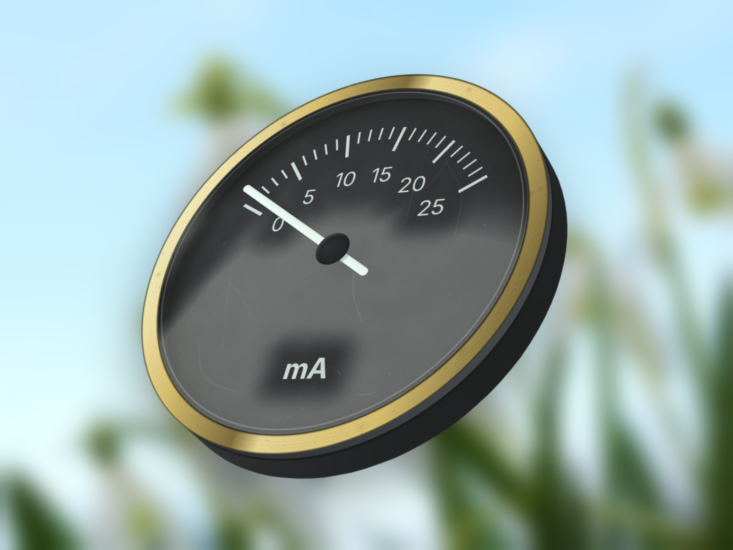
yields 1 mA
